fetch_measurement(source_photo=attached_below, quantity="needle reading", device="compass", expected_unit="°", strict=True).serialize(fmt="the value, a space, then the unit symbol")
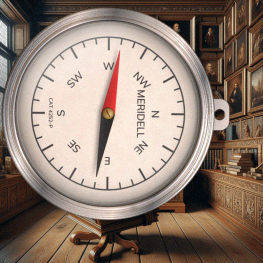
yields 280 °
